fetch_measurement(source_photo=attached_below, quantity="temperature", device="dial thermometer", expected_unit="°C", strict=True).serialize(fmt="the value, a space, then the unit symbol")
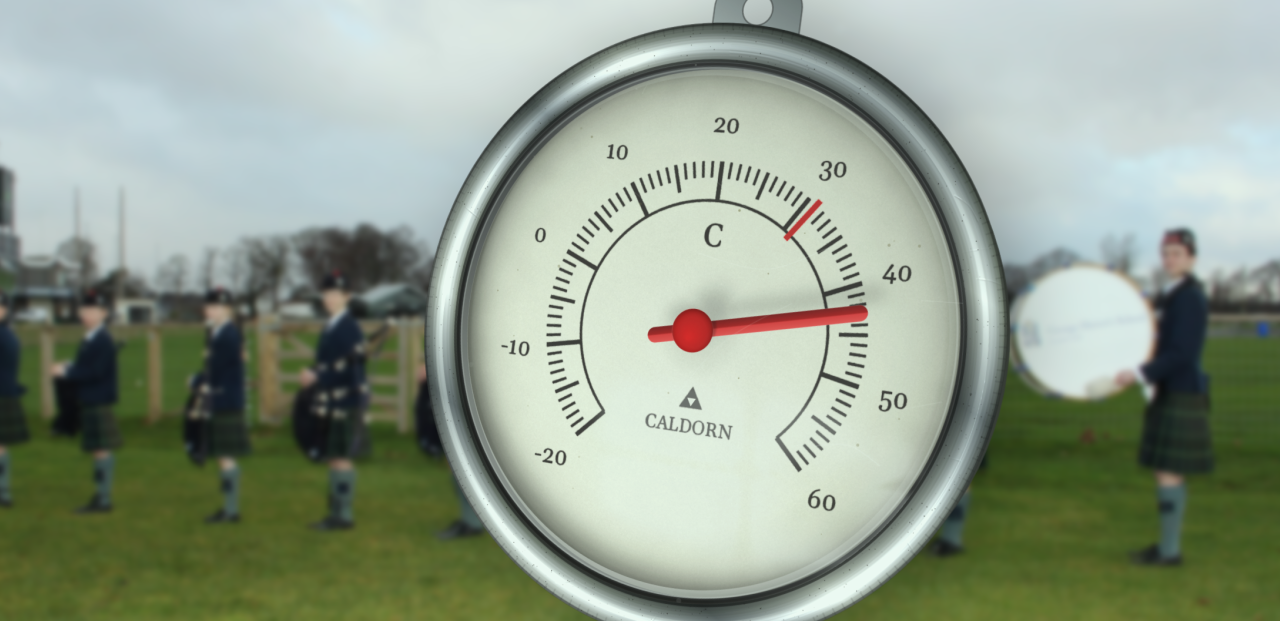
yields 43 °C
